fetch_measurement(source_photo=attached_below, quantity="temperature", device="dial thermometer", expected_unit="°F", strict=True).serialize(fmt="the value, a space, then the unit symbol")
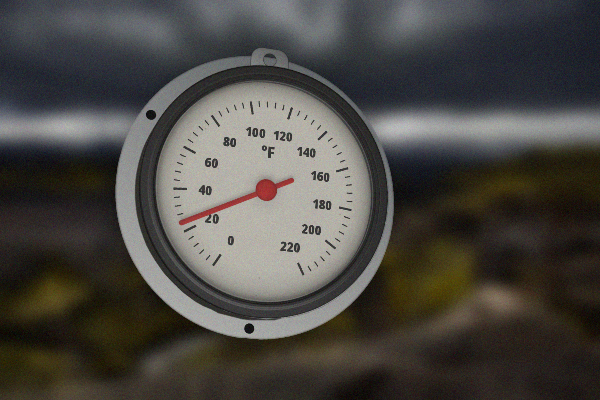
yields 24 °F
